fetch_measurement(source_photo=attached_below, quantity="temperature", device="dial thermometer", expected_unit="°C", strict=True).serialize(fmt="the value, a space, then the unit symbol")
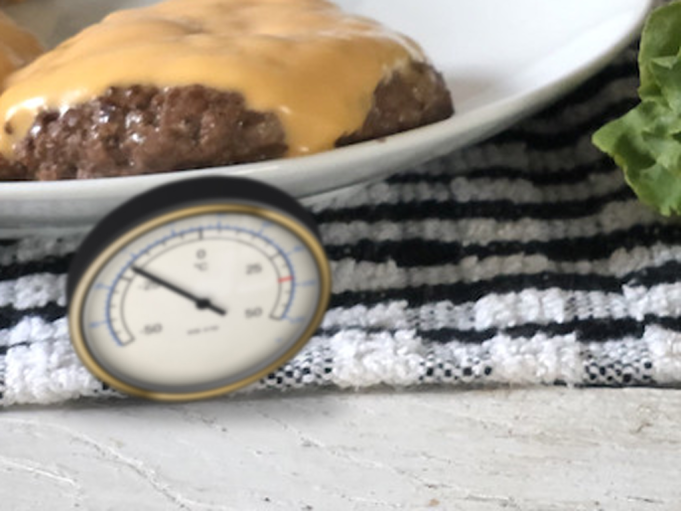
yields -20 °C
